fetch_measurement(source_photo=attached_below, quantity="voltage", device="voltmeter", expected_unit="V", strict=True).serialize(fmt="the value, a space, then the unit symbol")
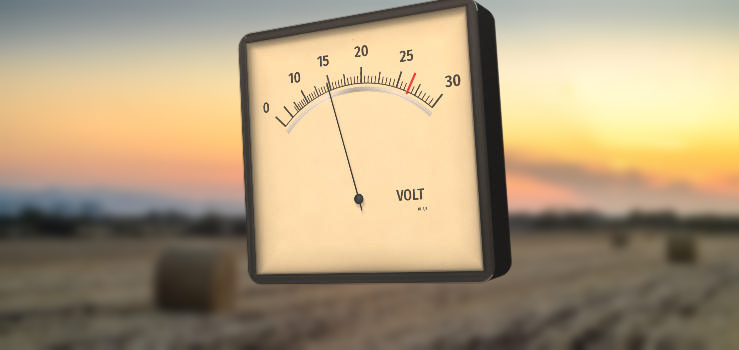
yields 15 V
